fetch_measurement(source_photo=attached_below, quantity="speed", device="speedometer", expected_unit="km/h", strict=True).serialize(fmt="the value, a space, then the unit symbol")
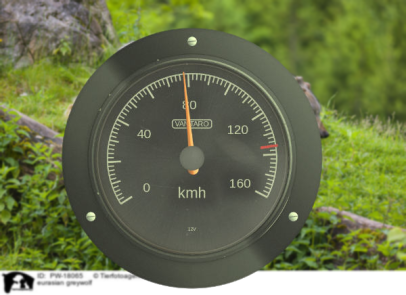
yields 78 km/h
